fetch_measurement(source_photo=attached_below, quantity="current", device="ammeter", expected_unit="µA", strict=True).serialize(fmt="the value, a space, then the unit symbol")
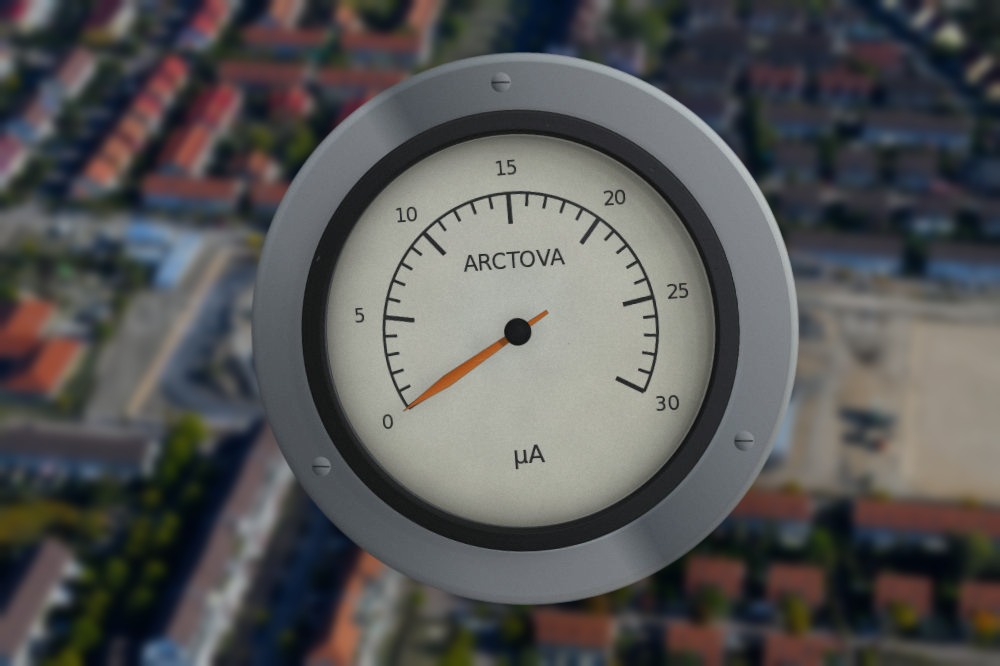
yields 0 µA
